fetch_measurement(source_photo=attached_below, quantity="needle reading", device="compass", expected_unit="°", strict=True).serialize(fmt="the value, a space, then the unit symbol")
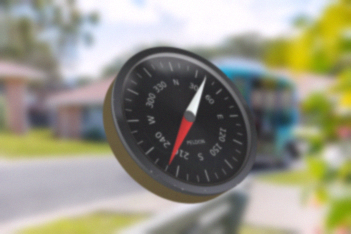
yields 220 °
